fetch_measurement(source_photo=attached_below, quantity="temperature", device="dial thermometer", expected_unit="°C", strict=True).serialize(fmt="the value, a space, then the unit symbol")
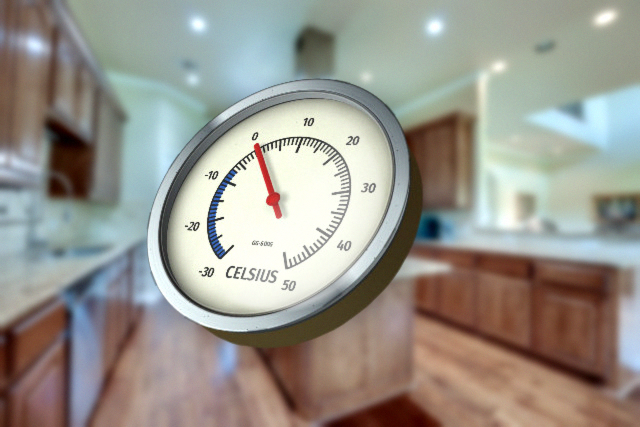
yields 0 °C
